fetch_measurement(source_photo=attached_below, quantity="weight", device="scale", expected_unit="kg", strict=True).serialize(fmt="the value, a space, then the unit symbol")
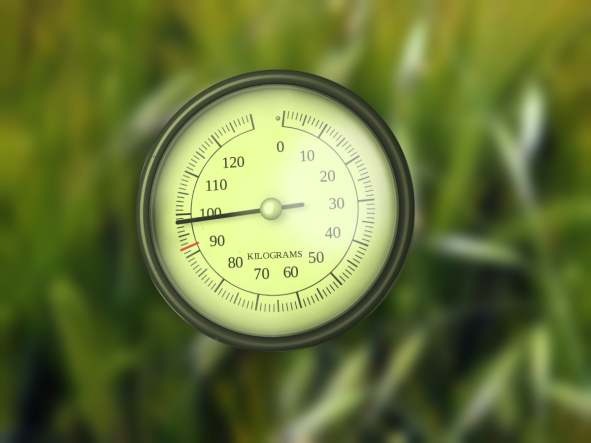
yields 98 kg
